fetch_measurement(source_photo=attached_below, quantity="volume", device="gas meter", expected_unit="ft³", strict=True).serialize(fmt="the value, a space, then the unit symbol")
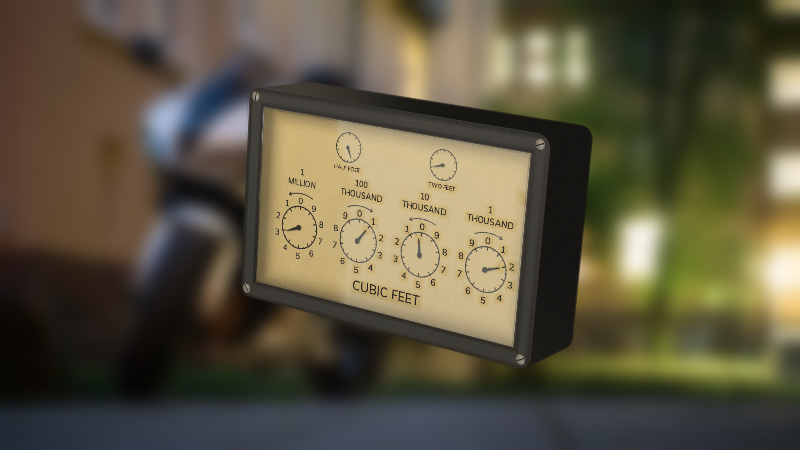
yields 310200 ft³
